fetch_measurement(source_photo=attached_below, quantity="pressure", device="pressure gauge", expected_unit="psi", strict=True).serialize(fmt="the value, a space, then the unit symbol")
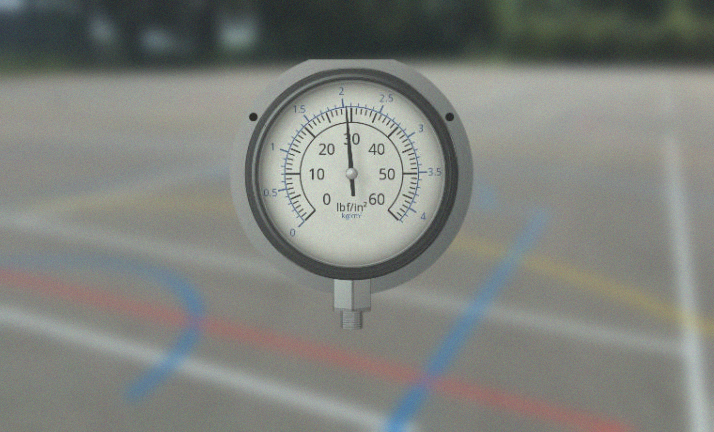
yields 29 psi
